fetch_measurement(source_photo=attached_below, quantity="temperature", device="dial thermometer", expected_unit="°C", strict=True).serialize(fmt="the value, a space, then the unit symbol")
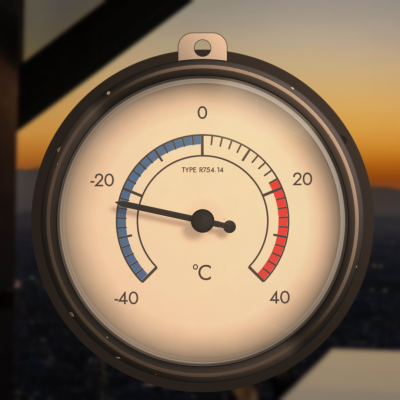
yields -23 °C
